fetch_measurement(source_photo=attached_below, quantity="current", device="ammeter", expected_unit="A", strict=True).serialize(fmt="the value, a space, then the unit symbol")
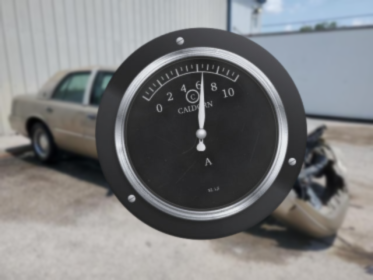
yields 6.5 A
